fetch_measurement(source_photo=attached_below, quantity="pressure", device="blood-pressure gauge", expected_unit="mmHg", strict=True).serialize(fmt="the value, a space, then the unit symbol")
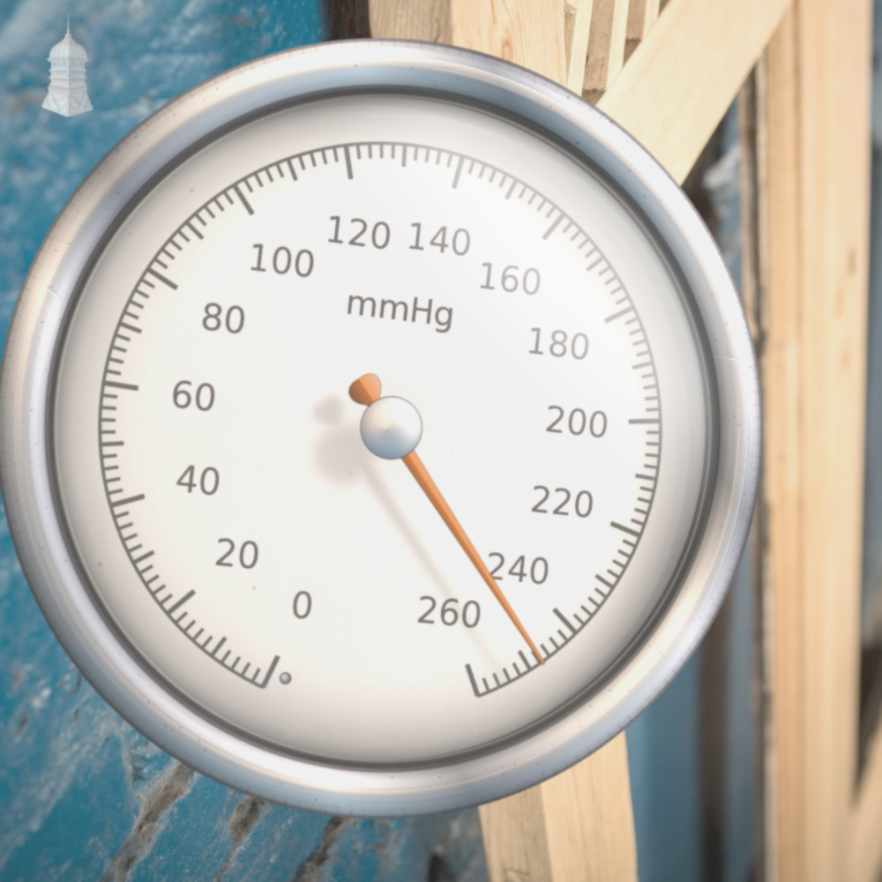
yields 248 mmHg
